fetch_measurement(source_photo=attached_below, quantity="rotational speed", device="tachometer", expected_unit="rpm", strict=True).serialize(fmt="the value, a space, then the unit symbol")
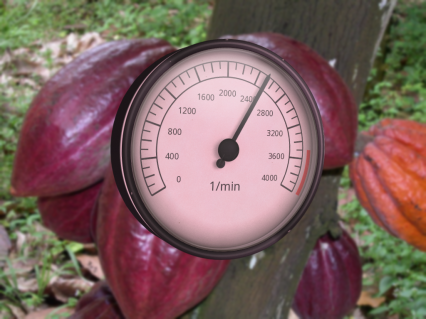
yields 2500 rpm
